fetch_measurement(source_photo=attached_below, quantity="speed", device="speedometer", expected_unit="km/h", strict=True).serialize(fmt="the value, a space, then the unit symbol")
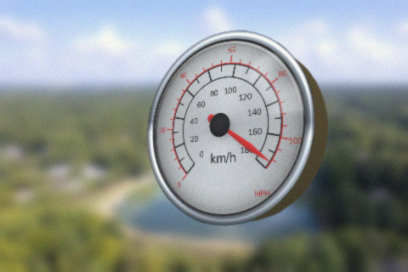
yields 175 km/h
